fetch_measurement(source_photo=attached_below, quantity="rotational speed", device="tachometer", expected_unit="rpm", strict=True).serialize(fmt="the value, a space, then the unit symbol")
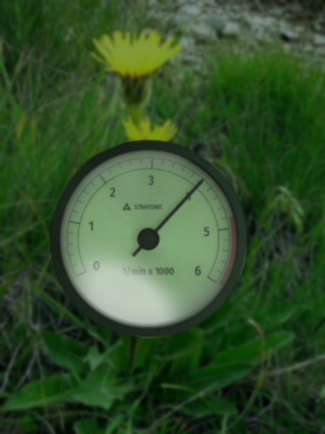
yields 4000 rpm
